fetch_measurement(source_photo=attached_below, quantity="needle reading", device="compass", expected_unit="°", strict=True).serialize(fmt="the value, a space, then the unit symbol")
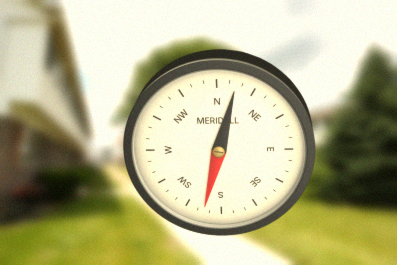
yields 195 °
